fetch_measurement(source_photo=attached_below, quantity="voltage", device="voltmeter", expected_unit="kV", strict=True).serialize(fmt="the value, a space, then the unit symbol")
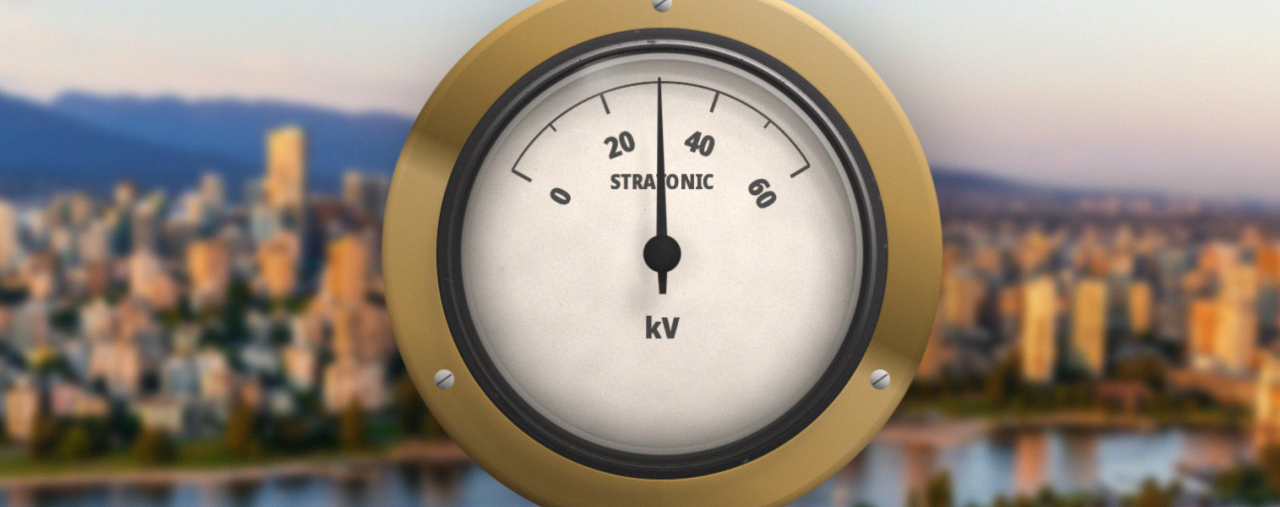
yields 30 kV
